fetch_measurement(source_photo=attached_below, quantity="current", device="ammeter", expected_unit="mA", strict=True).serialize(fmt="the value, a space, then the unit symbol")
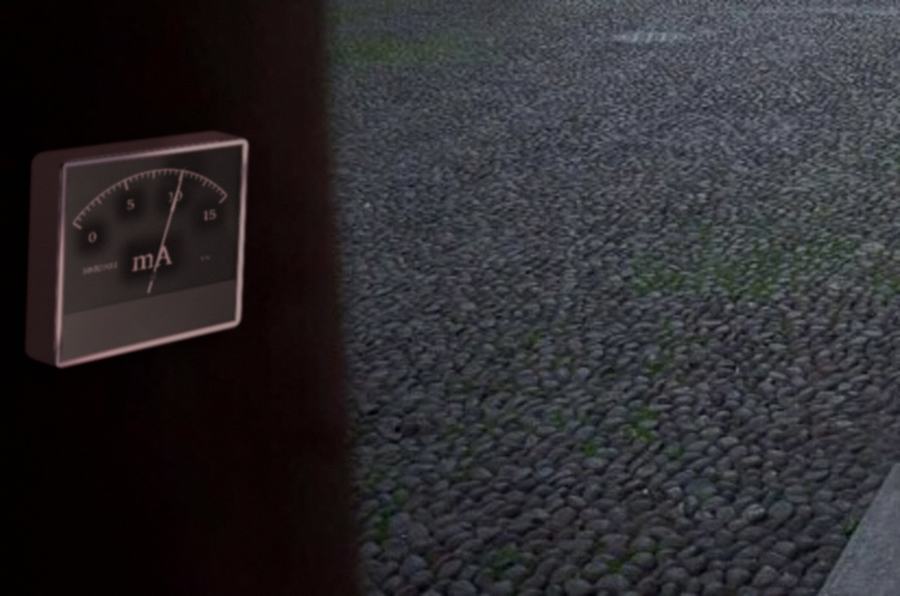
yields 10 mA
